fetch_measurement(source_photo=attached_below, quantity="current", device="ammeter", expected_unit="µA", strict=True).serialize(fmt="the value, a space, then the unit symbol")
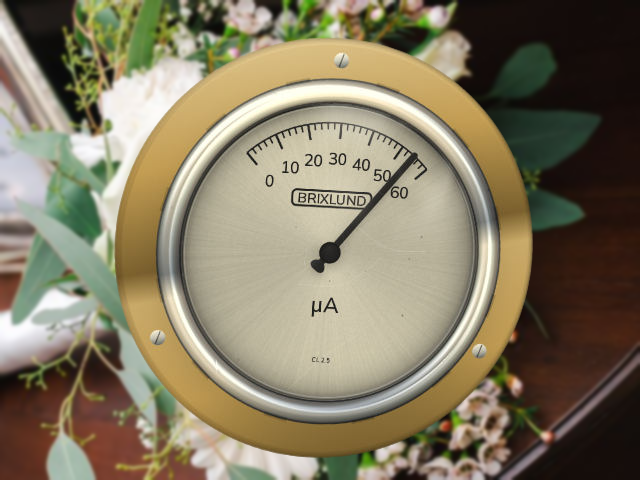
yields 54 µA
